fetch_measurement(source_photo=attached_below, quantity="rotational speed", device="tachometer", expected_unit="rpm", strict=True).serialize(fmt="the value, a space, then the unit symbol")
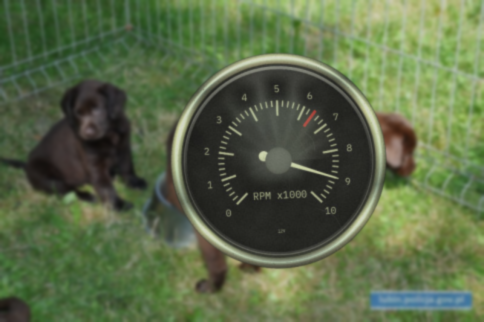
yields 9000 rpm
